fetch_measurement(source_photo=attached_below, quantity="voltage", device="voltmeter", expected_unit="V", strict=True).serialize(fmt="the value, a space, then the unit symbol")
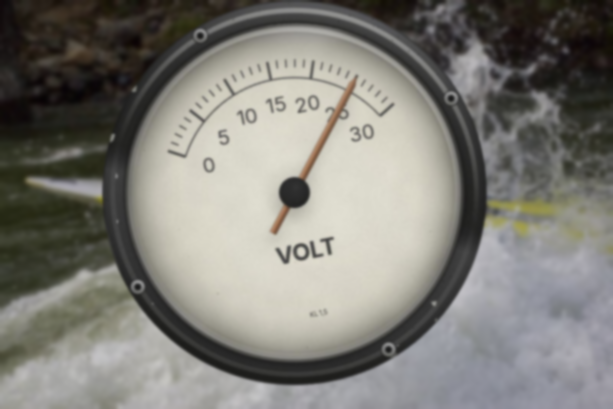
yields 25 V
